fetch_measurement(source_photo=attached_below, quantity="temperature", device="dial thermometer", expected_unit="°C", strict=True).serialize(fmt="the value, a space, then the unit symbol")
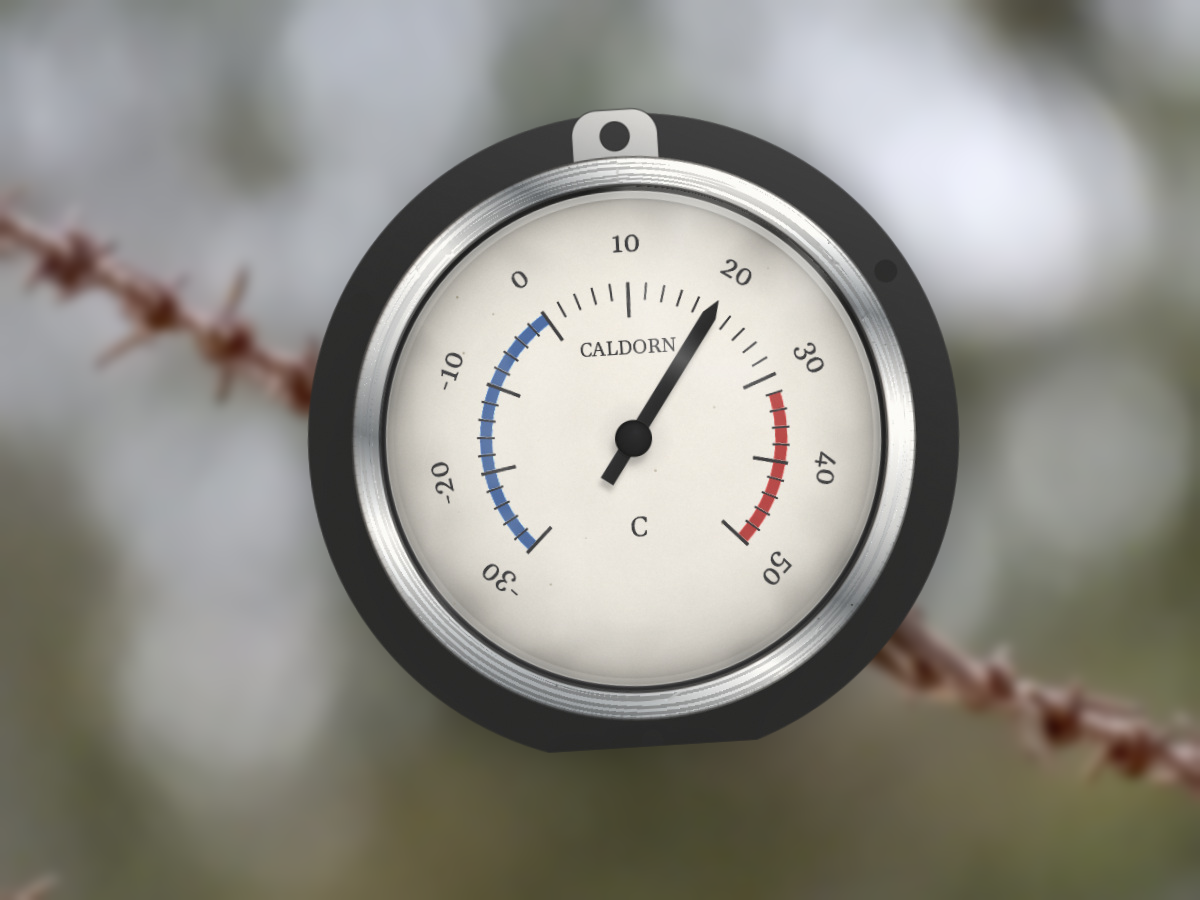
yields 20 °C
